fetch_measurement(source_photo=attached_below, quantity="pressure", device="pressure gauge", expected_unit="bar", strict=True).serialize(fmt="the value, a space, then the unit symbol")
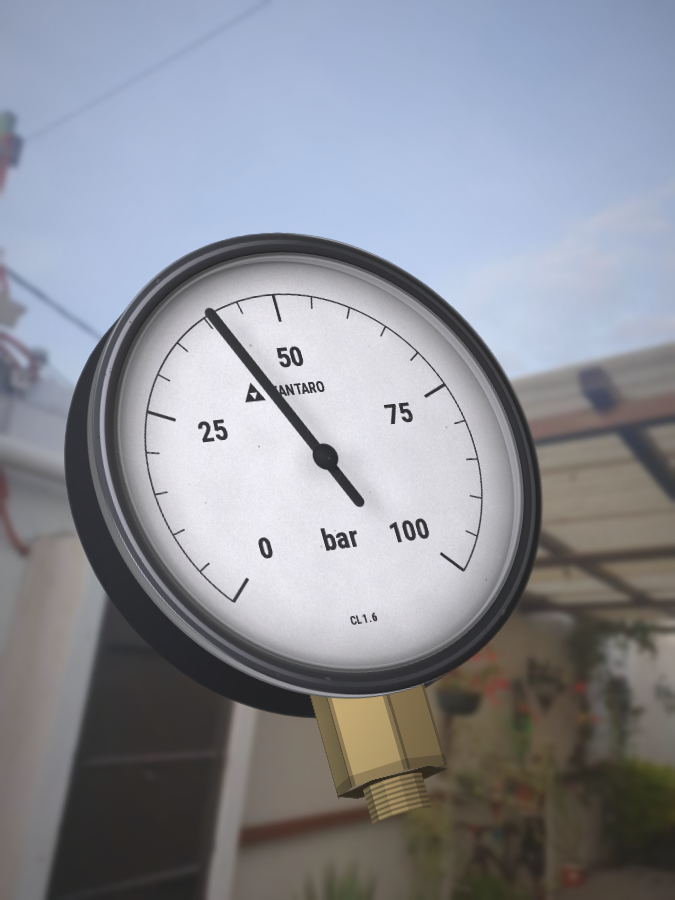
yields 40 bar
